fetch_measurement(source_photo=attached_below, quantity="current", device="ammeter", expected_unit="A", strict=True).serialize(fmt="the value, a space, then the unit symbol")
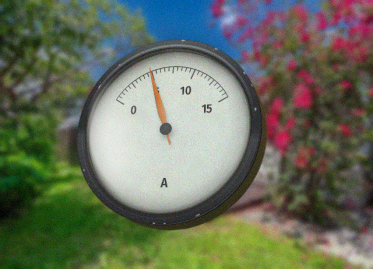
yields 5 A
